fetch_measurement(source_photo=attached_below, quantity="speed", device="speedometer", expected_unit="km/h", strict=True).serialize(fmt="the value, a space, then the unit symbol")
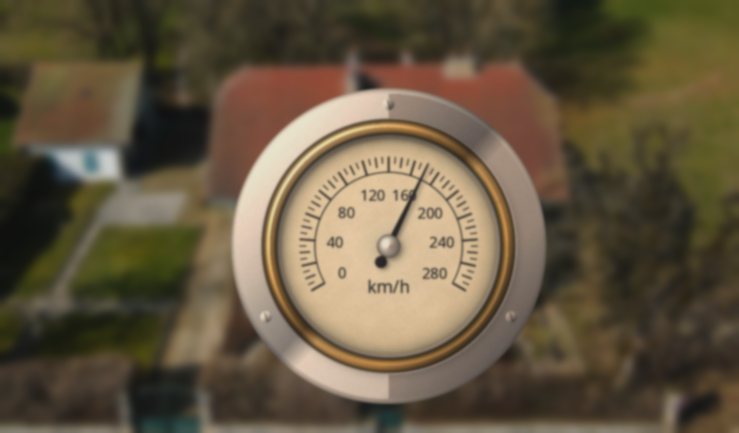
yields 170 km/h
